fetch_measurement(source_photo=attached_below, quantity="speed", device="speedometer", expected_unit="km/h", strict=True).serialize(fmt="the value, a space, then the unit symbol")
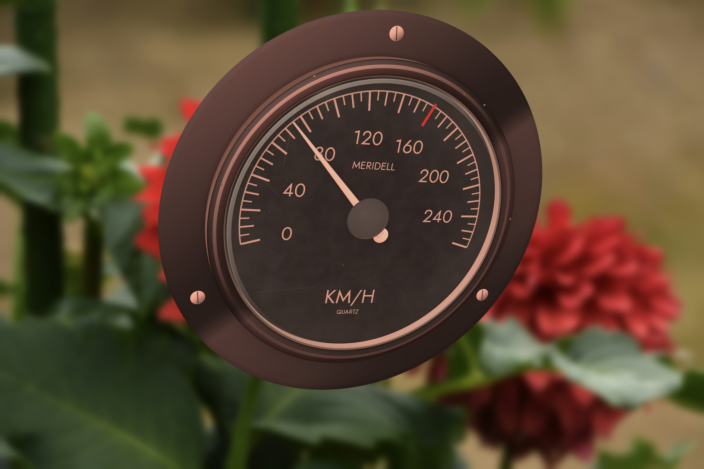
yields 75 km/h
